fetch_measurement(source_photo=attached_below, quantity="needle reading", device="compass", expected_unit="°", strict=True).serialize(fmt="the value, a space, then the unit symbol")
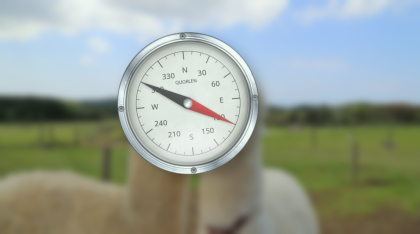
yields 120 °
